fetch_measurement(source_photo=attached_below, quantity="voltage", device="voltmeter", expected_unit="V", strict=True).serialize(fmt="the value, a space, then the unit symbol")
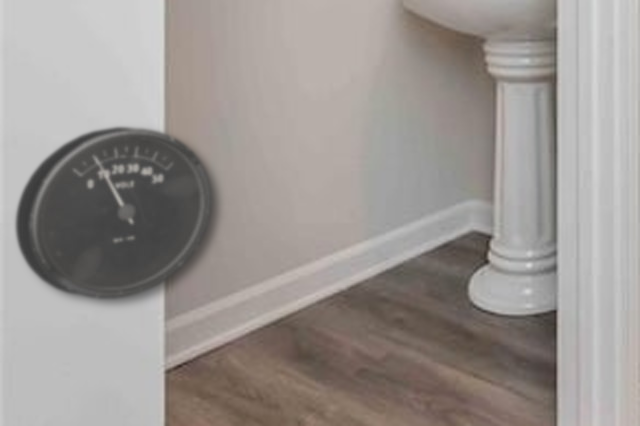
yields 10 V
